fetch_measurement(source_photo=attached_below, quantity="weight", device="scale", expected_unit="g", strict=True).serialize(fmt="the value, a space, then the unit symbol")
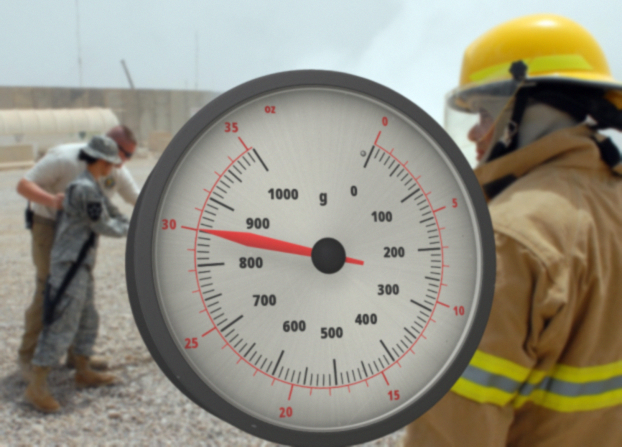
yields 850 g
